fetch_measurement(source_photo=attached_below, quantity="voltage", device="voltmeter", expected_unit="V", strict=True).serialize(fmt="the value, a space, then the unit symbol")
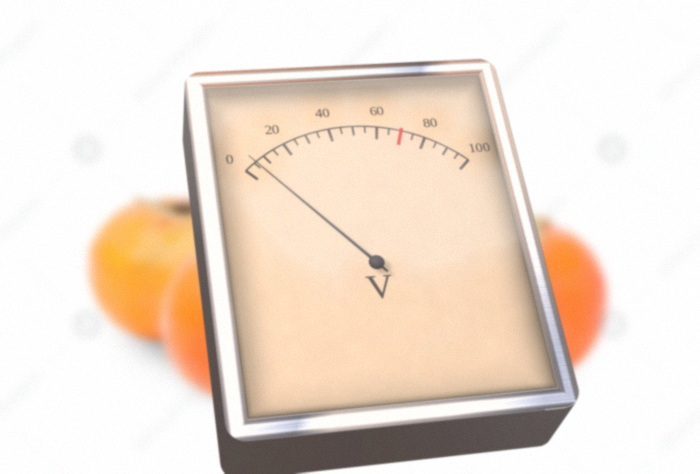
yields 5 V
